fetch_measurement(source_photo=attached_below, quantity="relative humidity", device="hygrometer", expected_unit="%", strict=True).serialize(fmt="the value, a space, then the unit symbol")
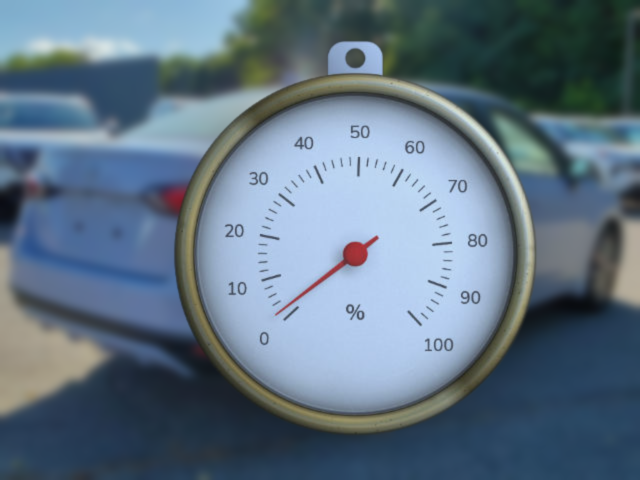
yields 2 %
